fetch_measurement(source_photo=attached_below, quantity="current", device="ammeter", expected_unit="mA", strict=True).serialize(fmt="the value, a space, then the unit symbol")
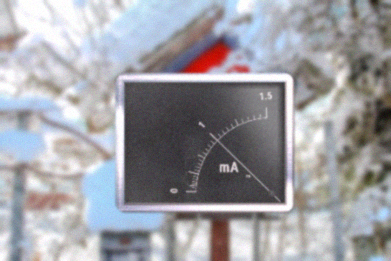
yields 1 mA
